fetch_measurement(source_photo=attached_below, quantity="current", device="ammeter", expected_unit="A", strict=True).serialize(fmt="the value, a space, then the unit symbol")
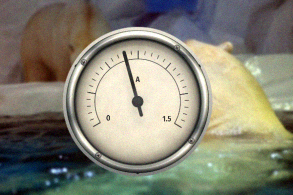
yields 0.65 A
